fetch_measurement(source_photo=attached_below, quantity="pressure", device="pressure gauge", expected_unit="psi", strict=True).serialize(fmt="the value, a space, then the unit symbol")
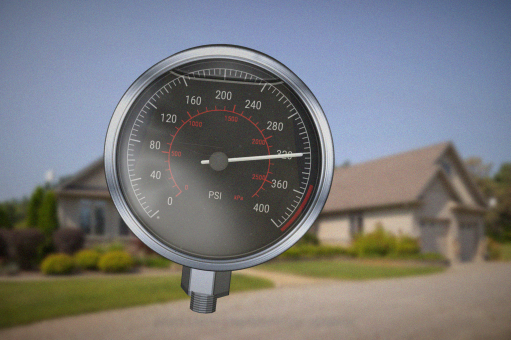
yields 320 psi
